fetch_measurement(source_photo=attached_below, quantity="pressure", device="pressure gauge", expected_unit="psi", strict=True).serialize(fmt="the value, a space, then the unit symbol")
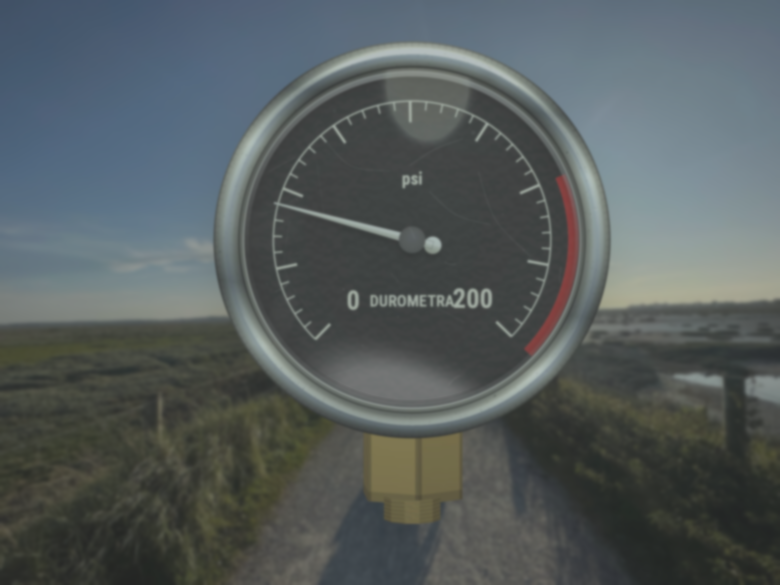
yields 45 psi
